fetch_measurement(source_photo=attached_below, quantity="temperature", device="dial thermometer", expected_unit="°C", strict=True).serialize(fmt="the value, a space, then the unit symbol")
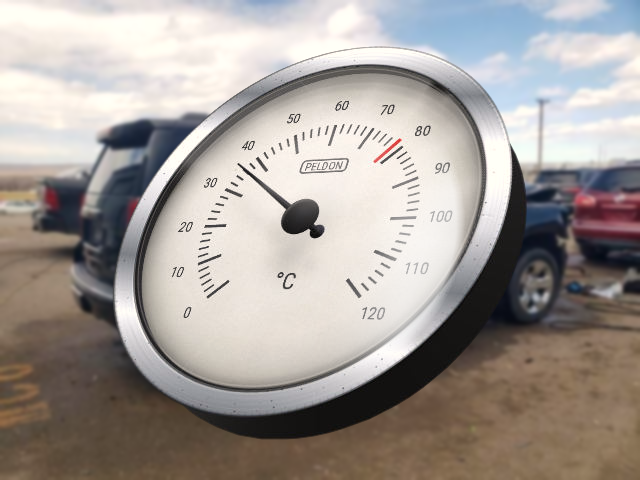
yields 36 °C
